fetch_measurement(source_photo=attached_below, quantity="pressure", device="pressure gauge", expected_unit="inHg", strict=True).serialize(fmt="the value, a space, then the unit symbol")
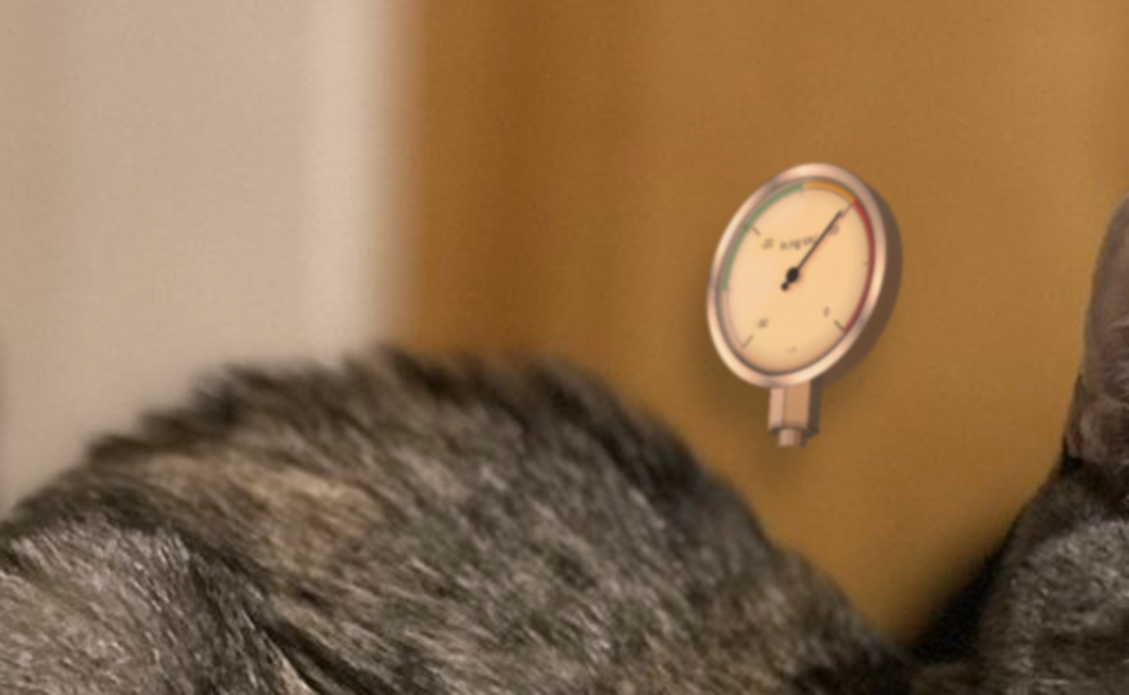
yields -10 inHg
